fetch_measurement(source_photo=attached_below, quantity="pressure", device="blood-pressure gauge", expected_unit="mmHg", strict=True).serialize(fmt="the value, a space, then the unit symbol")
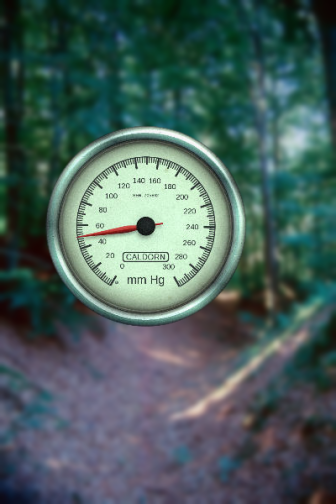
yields 50 mmHg
